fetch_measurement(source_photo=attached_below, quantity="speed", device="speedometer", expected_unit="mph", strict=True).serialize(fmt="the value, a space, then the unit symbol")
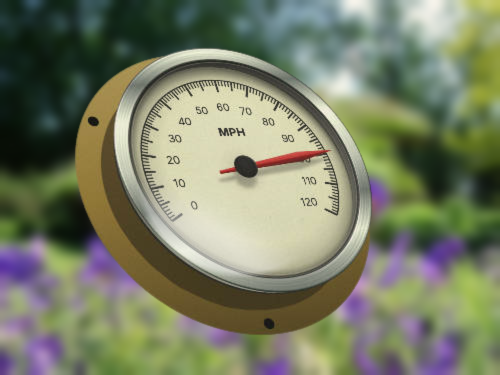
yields 100 mph
